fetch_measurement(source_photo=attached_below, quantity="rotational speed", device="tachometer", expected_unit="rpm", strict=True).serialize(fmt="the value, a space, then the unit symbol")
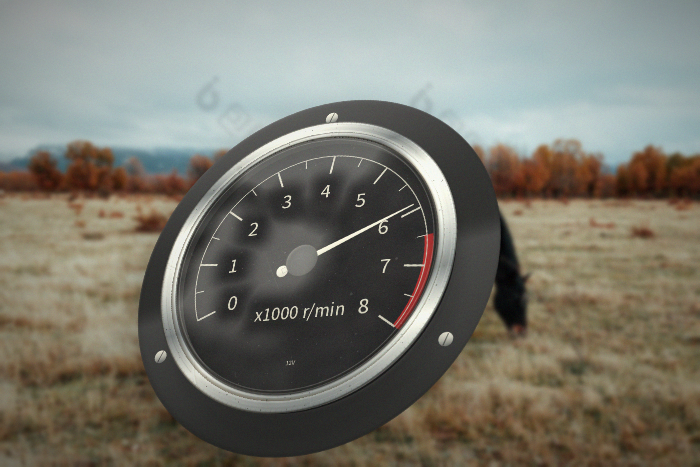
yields 6000 rpm
